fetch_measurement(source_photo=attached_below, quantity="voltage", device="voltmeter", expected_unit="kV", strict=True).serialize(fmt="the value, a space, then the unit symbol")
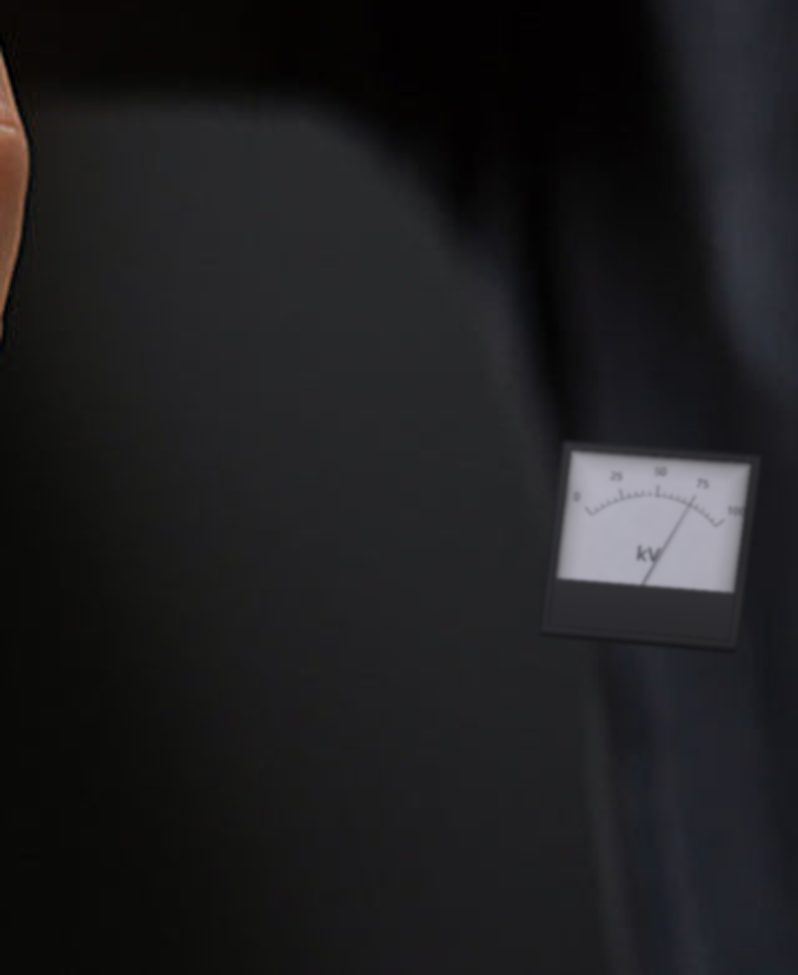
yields 75 kV
